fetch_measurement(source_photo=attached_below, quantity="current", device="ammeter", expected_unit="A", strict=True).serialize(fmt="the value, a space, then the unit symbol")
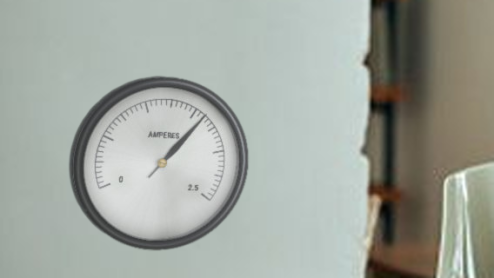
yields 1.6 A
